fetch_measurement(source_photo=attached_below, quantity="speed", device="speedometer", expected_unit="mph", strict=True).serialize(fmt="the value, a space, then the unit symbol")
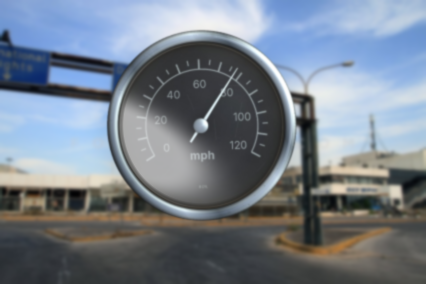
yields 77.5 mph
